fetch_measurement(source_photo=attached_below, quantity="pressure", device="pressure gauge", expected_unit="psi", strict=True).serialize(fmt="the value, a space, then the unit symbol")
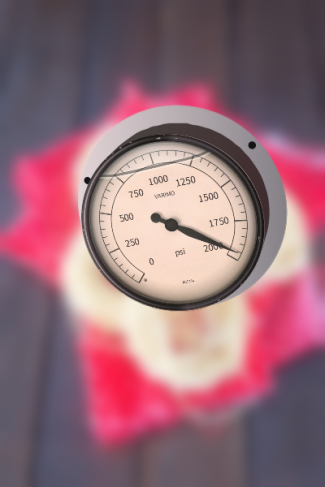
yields 1950 psi
